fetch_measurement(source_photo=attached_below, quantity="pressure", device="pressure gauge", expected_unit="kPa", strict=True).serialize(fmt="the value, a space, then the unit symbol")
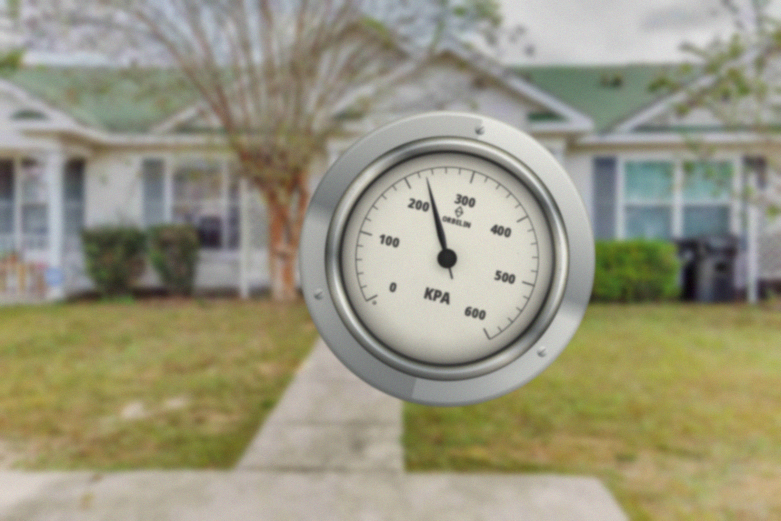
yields 230 kPa
